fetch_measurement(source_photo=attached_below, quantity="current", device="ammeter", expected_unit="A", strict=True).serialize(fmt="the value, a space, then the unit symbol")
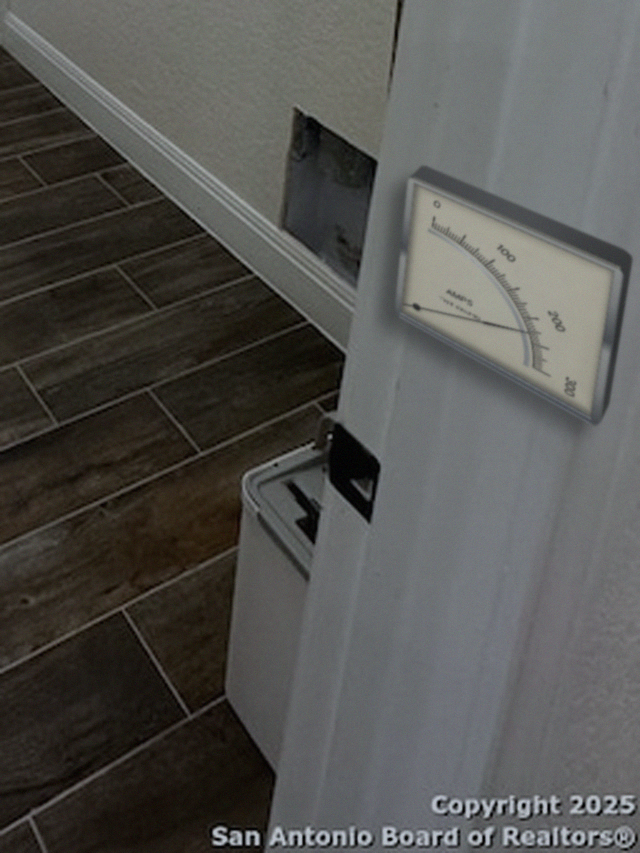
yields 225 A
